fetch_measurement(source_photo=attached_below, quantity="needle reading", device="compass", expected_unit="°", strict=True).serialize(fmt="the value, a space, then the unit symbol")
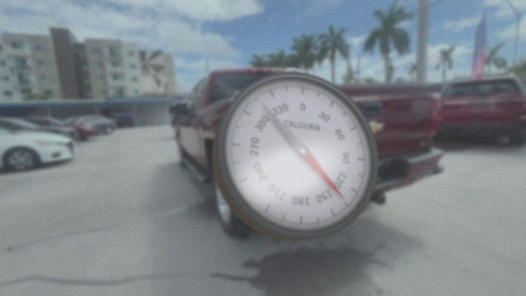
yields 135 °
